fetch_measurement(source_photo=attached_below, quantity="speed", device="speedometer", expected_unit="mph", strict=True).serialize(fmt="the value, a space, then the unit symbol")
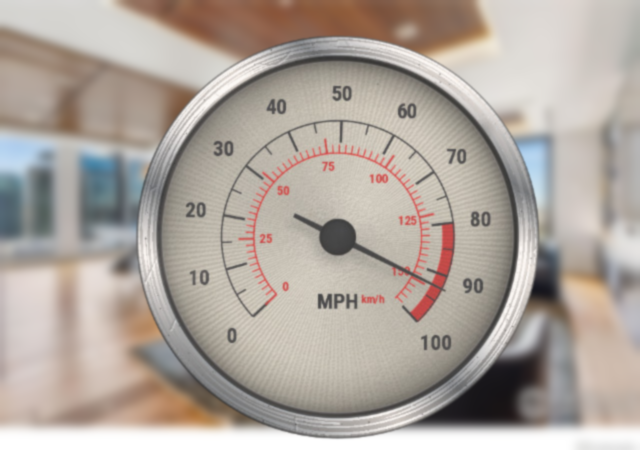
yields 92.5 mph
